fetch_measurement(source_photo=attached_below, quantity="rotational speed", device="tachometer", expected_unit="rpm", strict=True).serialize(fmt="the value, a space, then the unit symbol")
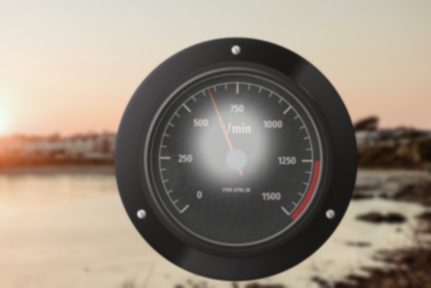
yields 625 rpm
